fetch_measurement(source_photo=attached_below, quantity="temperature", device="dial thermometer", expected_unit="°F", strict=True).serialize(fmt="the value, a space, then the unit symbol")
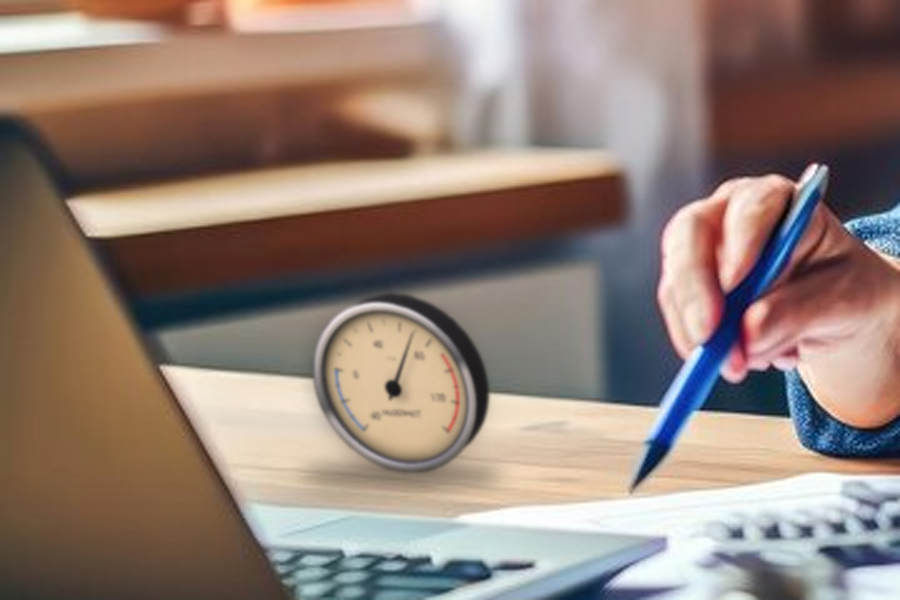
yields 70 °F
